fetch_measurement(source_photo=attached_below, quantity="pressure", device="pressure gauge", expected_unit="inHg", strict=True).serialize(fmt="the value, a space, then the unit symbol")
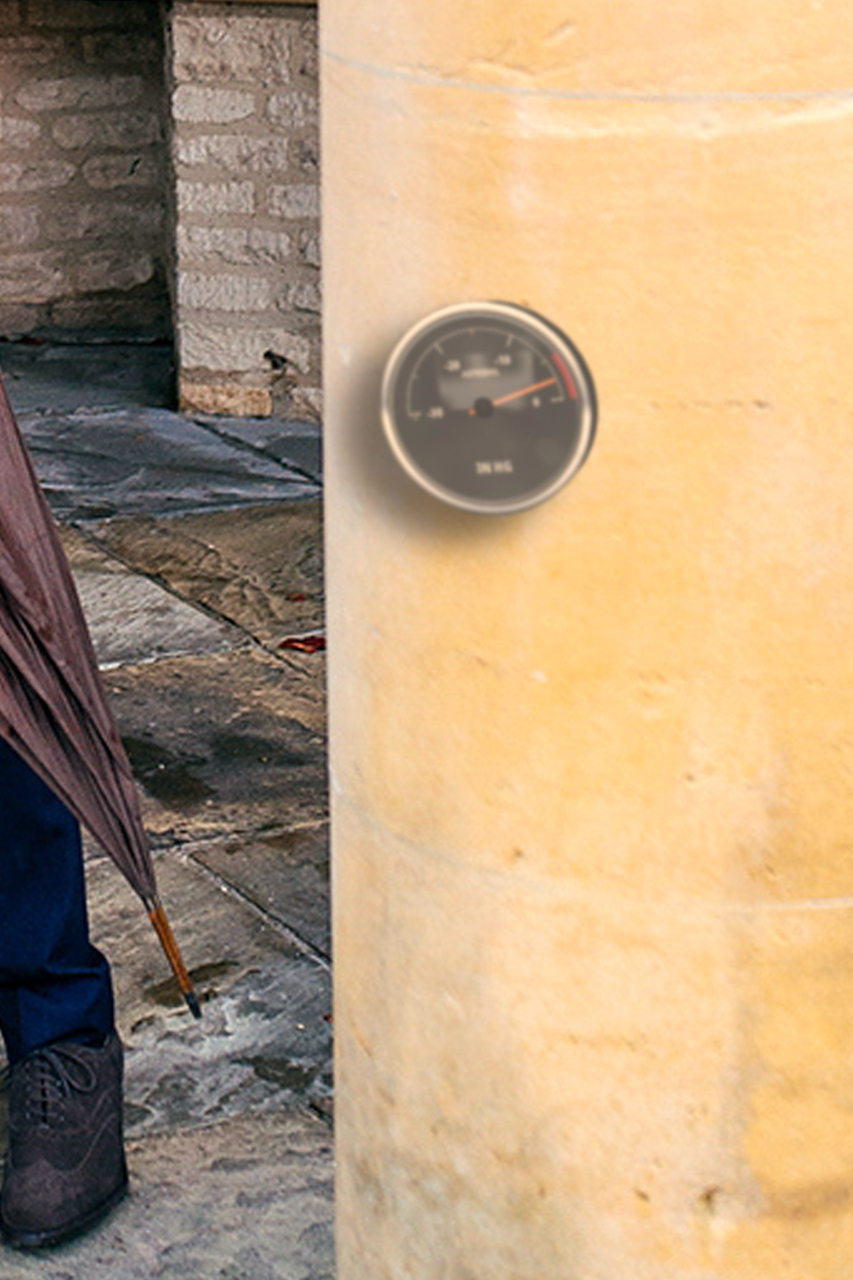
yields -2.5 inHg
